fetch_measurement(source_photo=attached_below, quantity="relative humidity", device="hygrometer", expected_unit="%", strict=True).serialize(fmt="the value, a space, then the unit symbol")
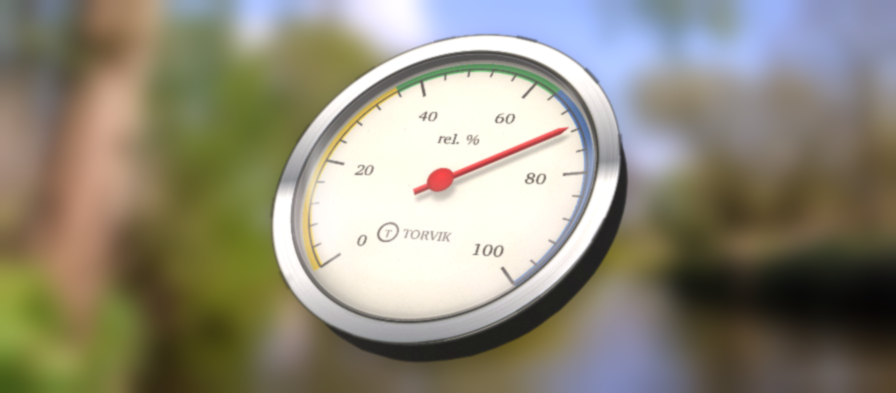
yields 72 %
